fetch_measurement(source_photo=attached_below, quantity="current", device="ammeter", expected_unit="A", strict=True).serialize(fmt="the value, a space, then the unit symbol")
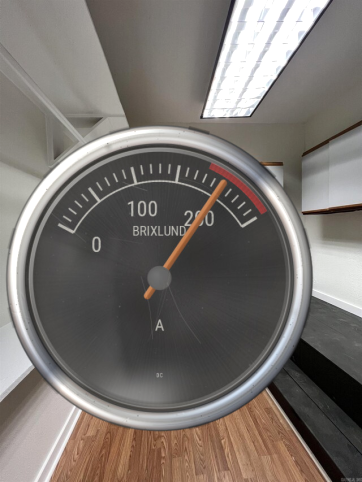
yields 200 A
